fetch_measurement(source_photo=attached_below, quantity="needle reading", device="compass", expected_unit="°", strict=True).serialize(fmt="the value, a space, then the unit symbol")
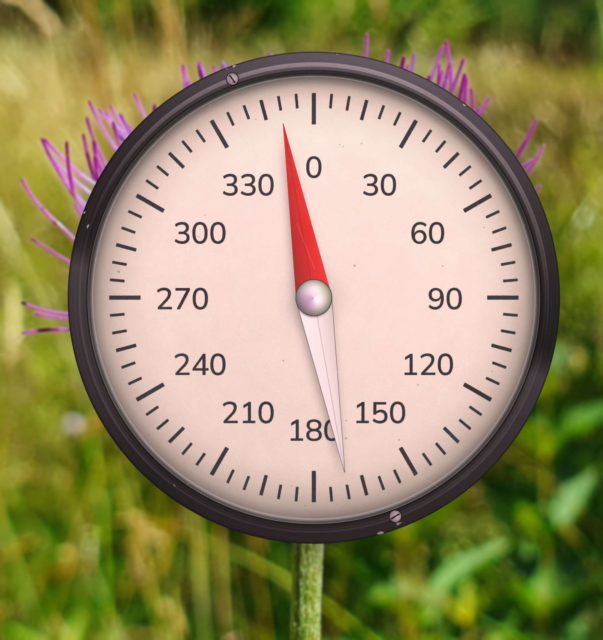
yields 350 °
